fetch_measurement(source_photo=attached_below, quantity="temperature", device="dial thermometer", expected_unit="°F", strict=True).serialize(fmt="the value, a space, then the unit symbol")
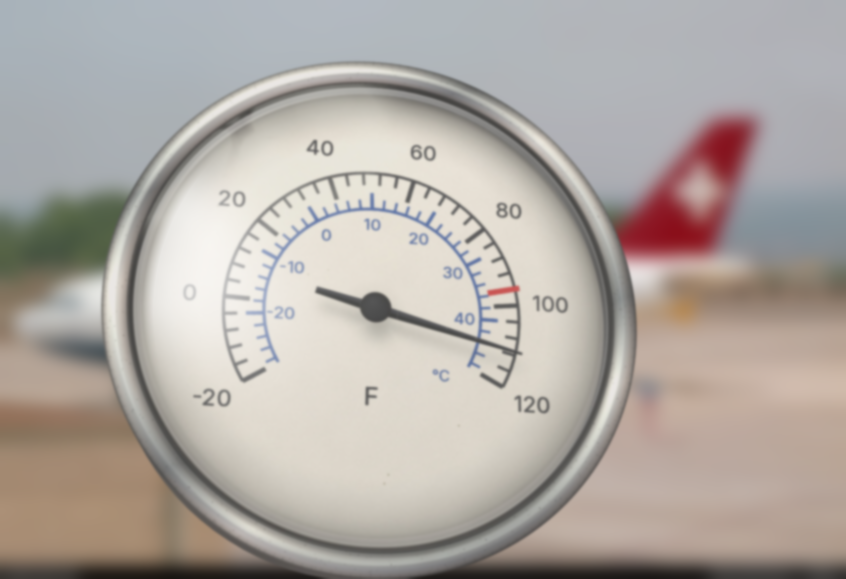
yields 112 °F
